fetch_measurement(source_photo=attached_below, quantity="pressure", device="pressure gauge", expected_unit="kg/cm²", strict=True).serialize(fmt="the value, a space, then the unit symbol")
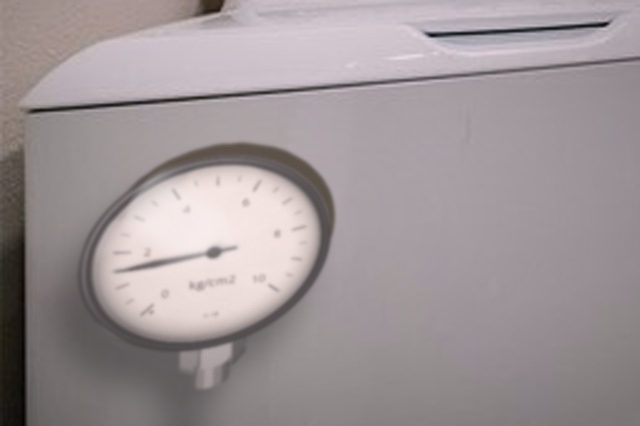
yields 1.5 kg/cm²
